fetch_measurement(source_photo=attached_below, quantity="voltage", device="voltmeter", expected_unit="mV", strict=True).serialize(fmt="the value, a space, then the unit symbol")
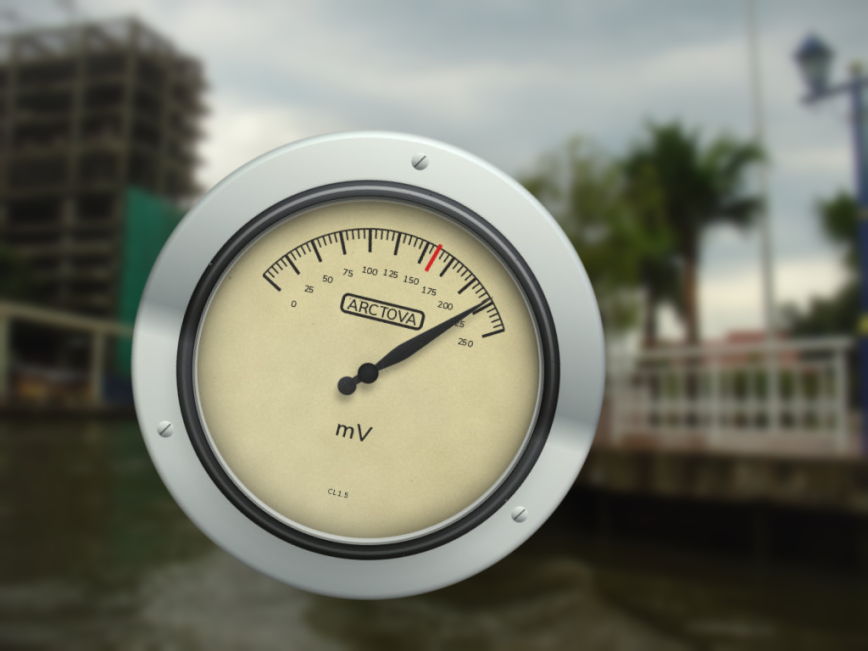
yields 220 mV
